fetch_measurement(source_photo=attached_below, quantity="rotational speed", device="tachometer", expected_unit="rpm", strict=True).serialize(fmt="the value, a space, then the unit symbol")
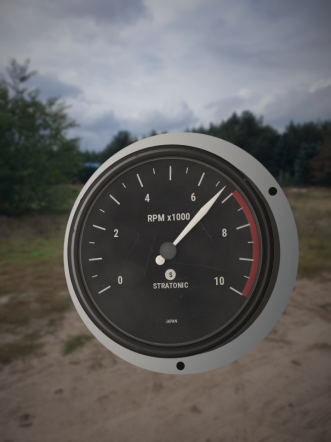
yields 6750 rpm
